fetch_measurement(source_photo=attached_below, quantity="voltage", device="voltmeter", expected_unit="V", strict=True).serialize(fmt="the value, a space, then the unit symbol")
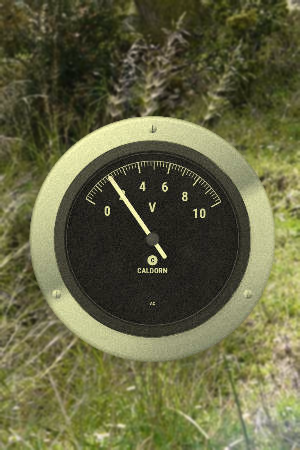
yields 2 V
